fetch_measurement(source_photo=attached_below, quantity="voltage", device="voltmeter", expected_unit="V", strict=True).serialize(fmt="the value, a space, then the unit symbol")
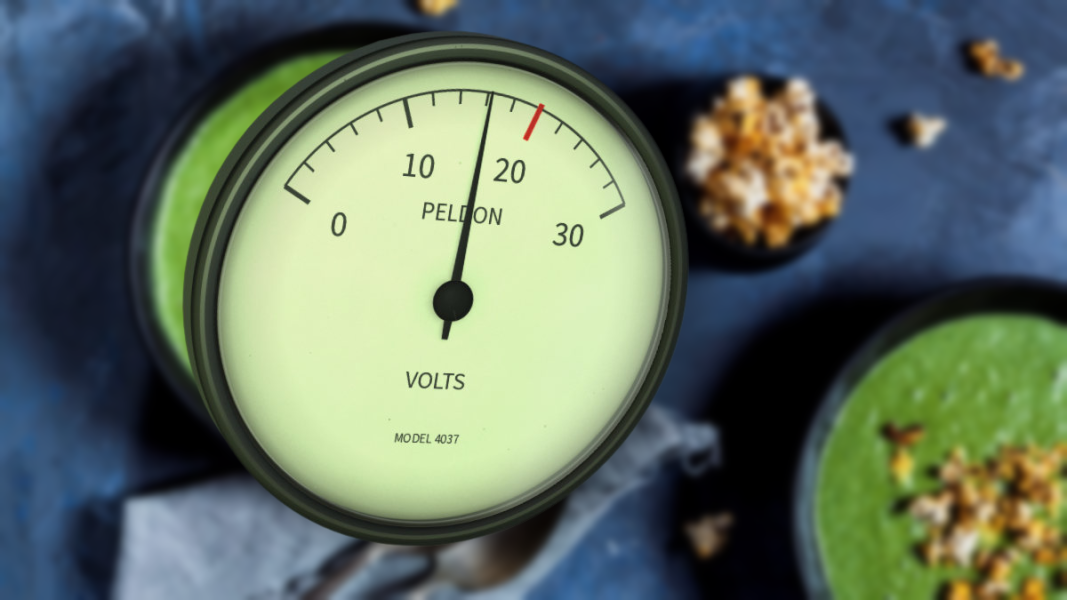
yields 16 V
